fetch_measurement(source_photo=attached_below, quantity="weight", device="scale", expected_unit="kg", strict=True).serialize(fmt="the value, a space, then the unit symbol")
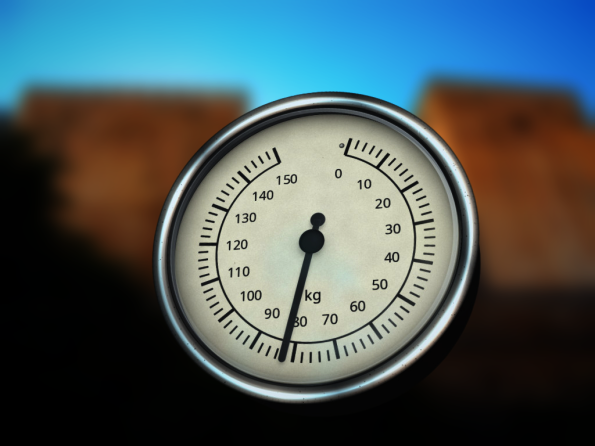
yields 82 kg
